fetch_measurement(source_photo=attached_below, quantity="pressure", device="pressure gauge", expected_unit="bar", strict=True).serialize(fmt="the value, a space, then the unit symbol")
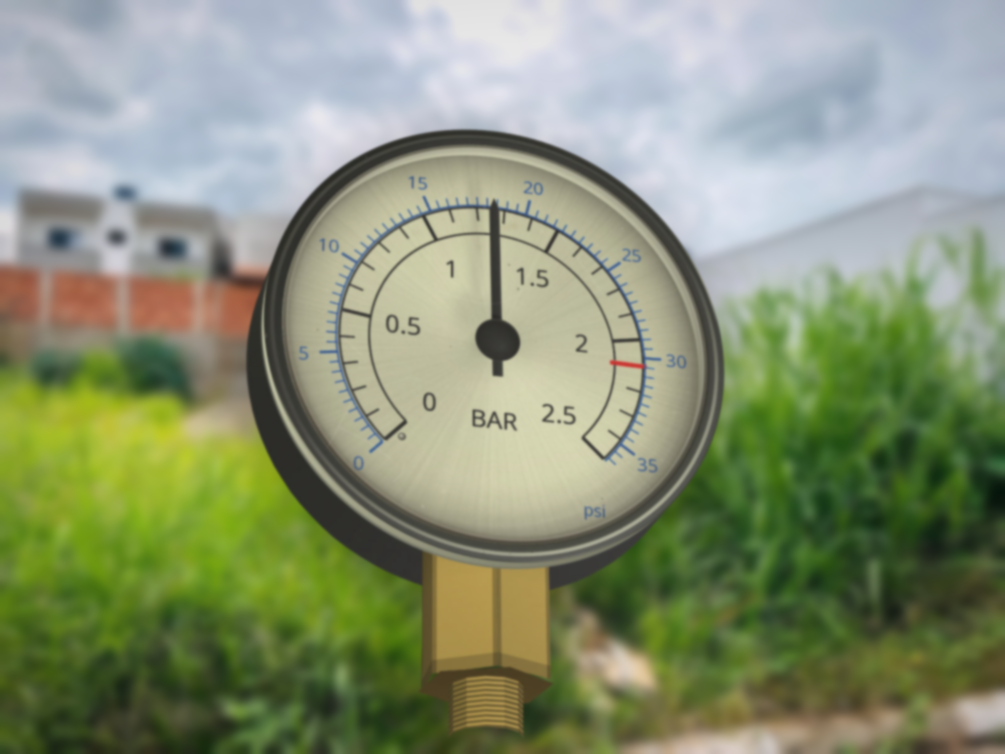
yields 1.25 bar
